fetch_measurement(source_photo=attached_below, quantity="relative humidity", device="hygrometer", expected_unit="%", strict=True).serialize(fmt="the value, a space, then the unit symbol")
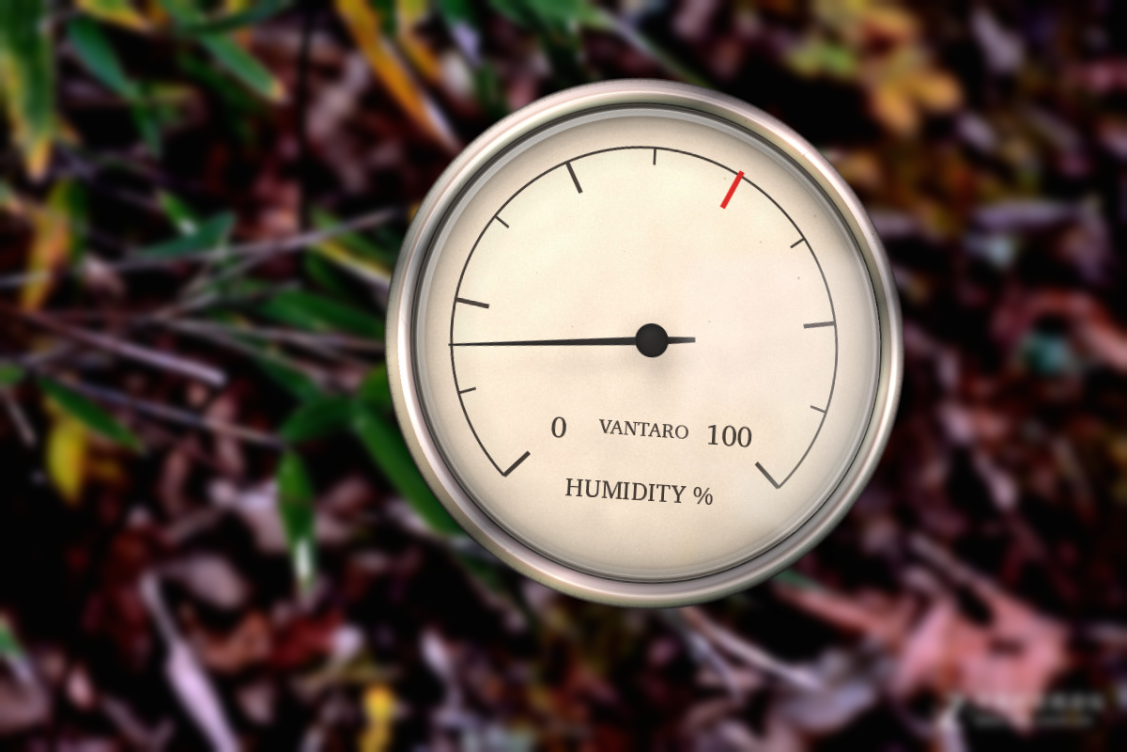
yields 15 %
